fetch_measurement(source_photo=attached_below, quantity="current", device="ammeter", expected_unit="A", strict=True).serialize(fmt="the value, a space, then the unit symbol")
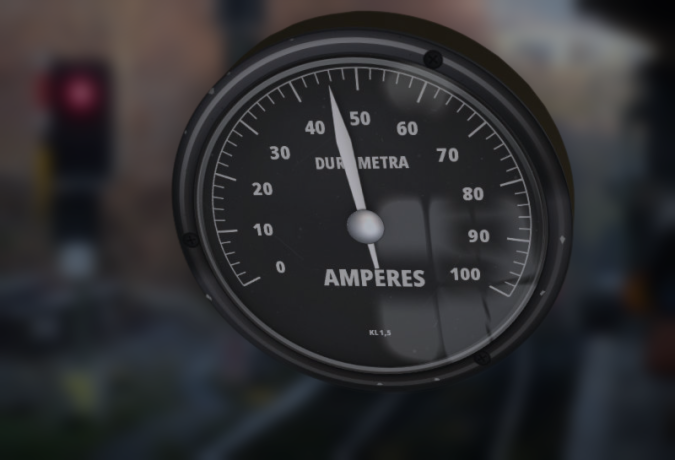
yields 46 A
